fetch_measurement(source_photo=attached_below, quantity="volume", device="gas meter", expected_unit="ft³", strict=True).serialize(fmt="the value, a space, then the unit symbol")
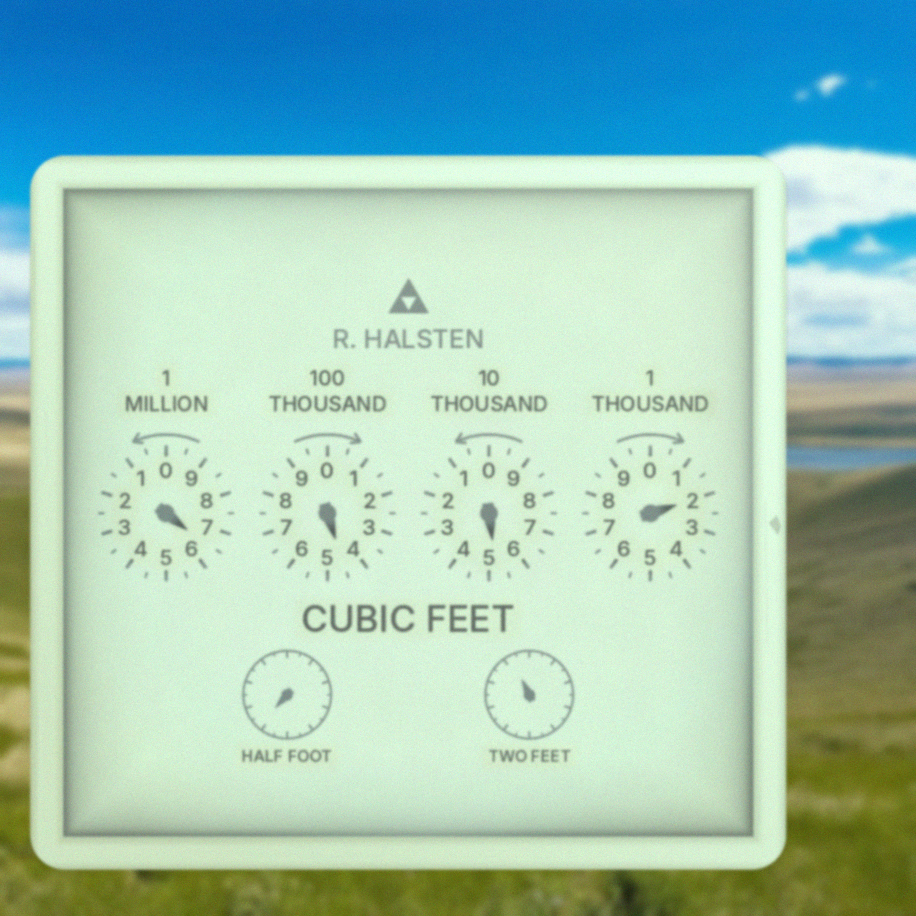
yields 645200 ft³
